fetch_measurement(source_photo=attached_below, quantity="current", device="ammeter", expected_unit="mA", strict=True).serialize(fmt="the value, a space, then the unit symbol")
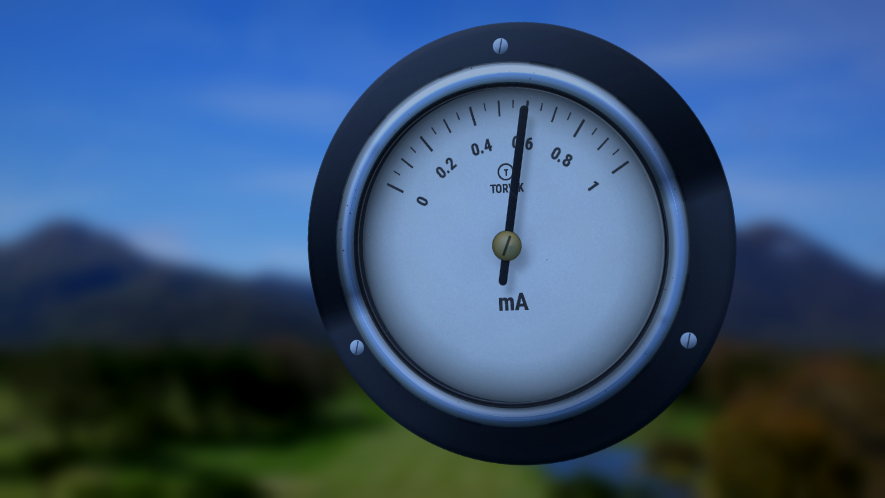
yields 0.6 mA
